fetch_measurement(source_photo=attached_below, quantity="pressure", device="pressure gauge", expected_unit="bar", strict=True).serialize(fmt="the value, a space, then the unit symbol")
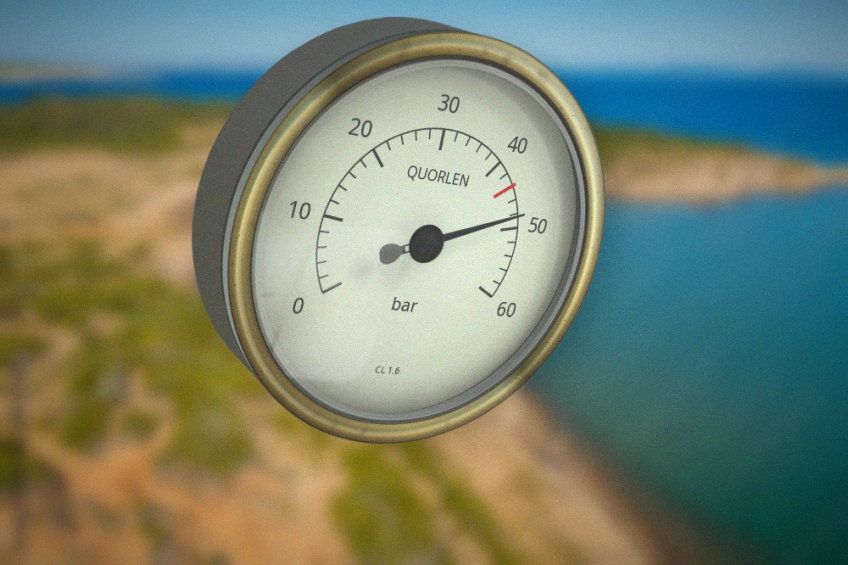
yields 48 bar
